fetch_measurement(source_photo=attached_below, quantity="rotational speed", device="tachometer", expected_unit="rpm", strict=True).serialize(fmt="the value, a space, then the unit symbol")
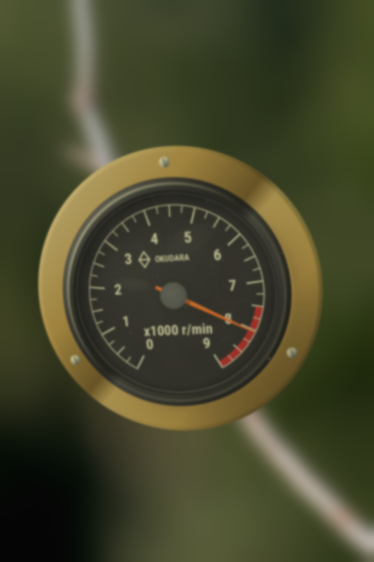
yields 8000 rpm
